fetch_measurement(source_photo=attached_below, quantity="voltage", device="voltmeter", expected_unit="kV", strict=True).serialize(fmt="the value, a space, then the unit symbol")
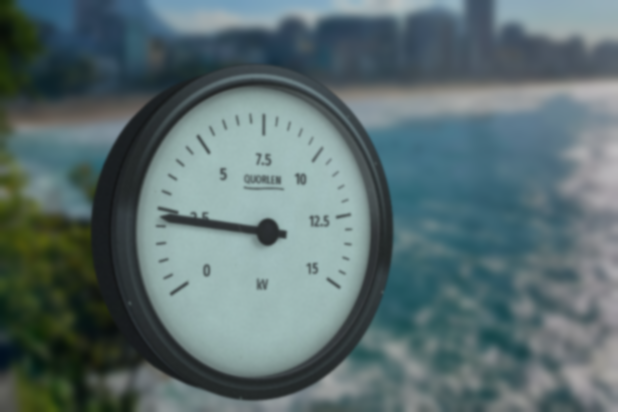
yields 2.25 kV
